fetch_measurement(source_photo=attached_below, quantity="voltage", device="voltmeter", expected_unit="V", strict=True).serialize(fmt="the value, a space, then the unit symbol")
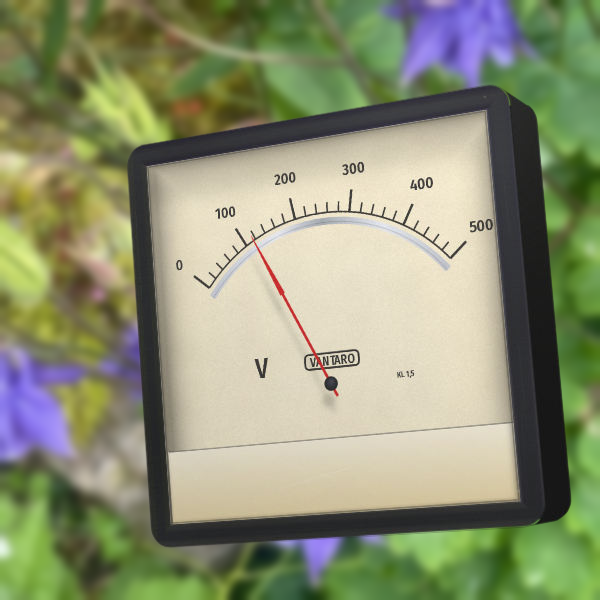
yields 120 V
